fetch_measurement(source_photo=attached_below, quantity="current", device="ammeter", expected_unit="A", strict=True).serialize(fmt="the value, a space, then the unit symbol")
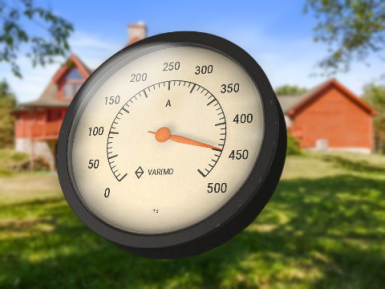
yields 450 A
